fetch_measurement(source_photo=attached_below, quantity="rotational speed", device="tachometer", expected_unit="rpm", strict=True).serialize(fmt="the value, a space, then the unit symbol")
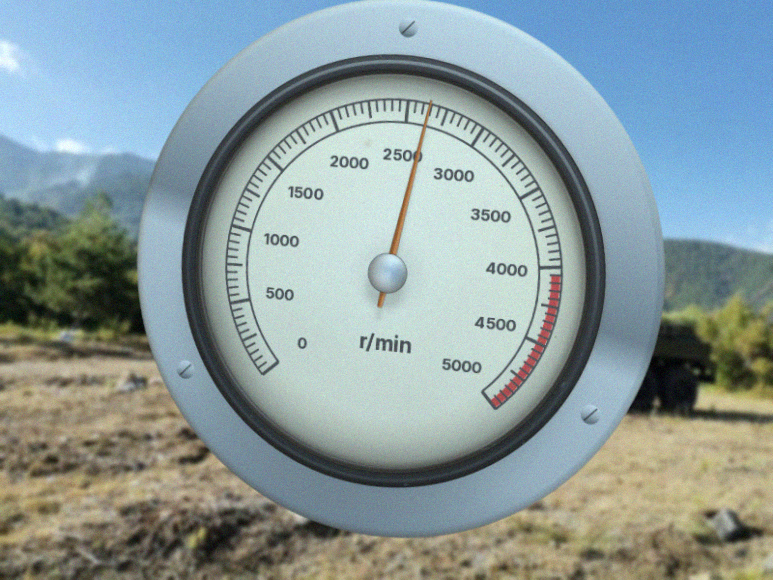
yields 2650 rpm
